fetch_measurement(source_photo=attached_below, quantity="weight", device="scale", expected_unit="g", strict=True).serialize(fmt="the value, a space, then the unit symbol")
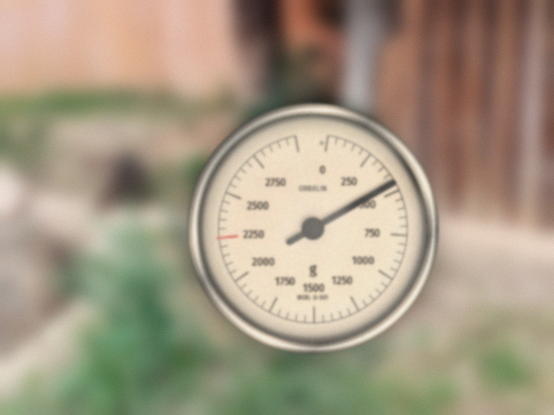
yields 450 g
